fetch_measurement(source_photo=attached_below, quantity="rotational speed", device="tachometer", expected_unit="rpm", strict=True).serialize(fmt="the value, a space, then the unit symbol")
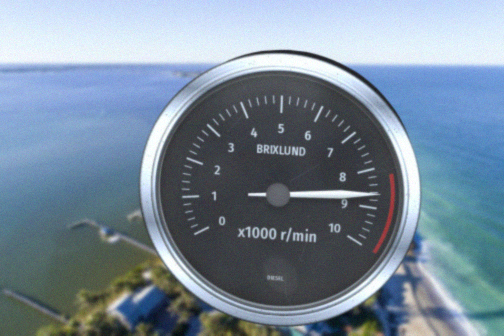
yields 8600 rpm
